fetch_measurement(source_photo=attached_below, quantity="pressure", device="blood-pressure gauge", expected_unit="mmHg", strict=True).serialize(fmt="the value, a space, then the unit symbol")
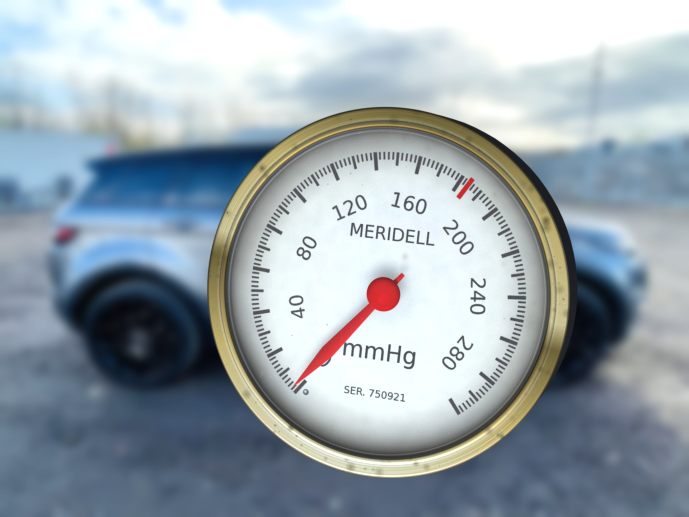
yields 2 mmHg
